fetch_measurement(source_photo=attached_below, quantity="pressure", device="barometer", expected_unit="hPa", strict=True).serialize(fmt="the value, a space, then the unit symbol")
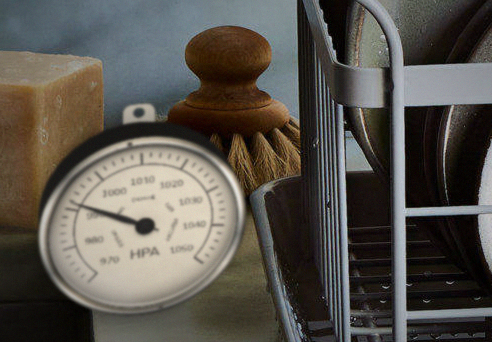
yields 992 hPa
